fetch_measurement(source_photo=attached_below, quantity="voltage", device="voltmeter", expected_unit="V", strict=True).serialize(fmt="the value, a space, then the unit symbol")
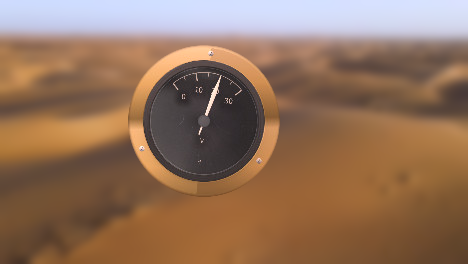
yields 20 V
